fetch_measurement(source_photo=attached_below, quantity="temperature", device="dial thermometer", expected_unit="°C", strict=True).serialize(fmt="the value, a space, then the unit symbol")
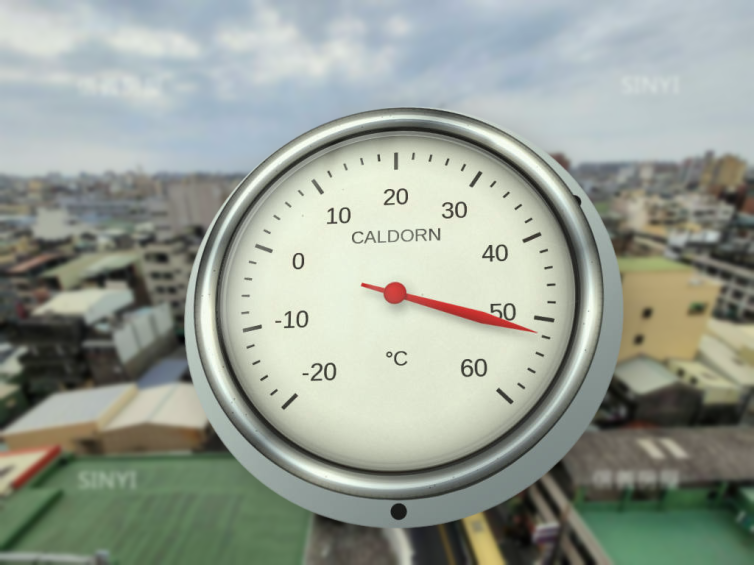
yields 52 °C
